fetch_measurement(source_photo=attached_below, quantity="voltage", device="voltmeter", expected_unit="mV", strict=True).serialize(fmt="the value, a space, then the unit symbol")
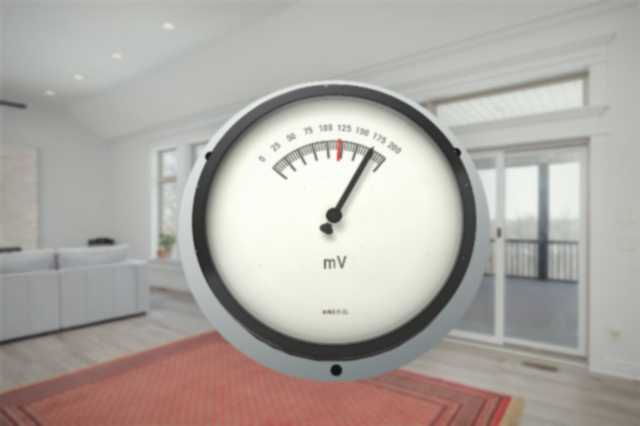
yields 175 mV
